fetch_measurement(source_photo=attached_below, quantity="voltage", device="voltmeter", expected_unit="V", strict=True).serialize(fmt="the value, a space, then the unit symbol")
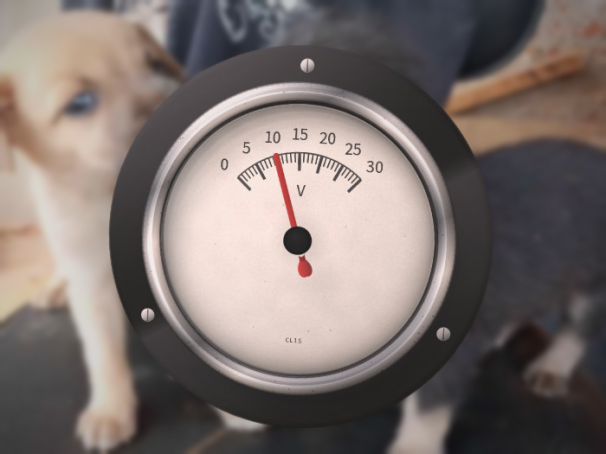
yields 10 V
